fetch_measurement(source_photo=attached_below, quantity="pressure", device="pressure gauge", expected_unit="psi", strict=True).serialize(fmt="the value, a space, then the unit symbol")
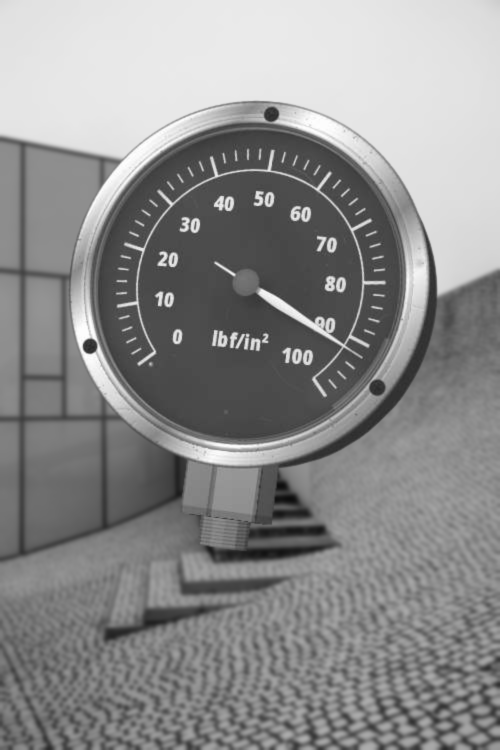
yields 92 psi
